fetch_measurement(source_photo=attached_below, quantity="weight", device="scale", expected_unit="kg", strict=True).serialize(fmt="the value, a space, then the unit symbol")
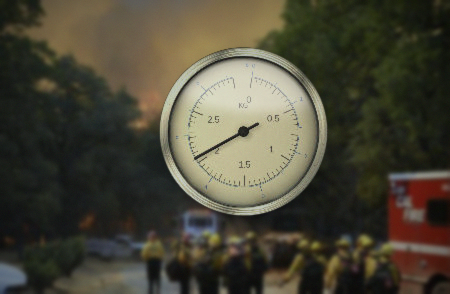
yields 2.05 kg
